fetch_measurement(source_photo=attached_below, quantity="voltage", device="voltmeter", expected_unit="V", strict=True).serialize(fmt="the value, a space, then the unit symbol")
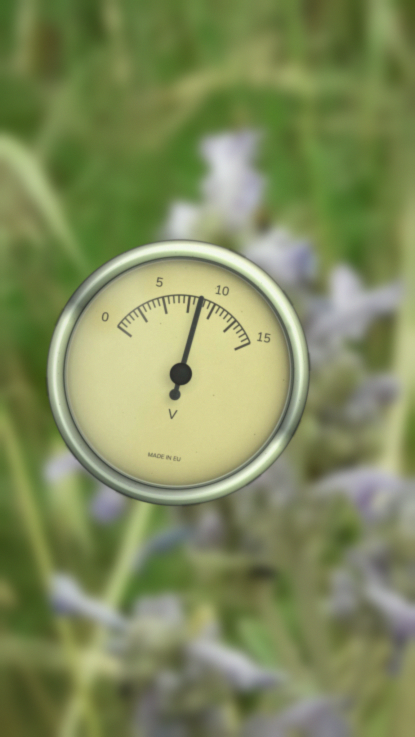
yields 8.5 V
